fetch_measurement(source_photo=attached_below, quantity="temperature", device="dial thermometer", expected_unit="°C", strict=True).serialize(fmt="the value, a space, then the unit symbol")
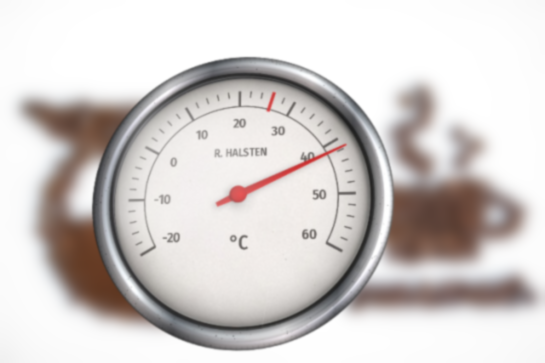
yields 42 °C
